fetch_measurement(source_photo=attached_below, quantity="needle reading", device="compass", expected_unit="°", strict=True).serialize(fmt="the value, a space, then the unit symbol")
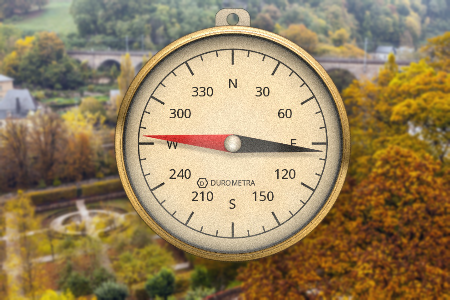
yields 275 °
